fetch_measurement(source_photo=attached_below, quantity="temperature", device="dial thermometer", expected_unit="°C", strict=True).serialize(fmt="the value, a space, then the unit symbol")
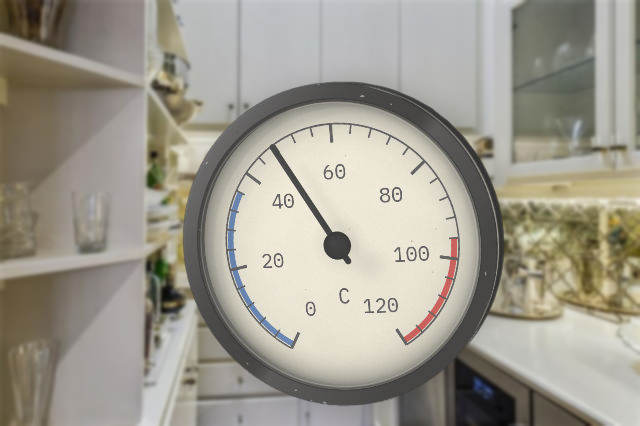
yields 48 °C
